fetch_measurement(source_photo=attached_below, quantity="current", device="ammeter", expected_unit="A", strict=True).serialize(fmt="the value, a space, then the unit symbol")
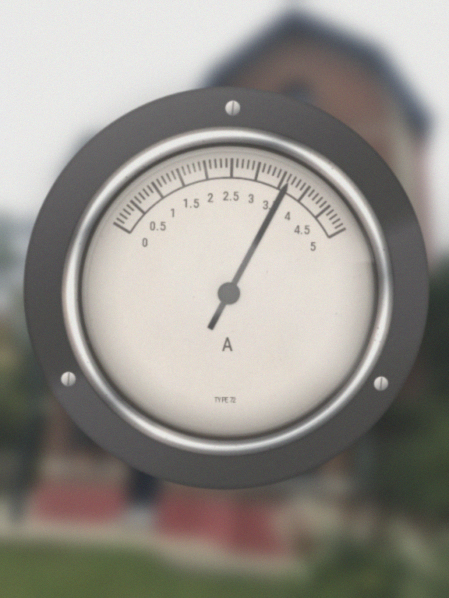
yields 3.6 A
